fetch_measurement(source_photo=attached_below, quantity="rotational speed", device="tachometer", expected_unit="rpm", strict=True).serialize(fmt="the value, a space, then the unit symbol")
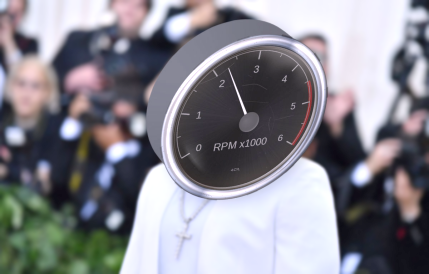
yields 2250 rpm
